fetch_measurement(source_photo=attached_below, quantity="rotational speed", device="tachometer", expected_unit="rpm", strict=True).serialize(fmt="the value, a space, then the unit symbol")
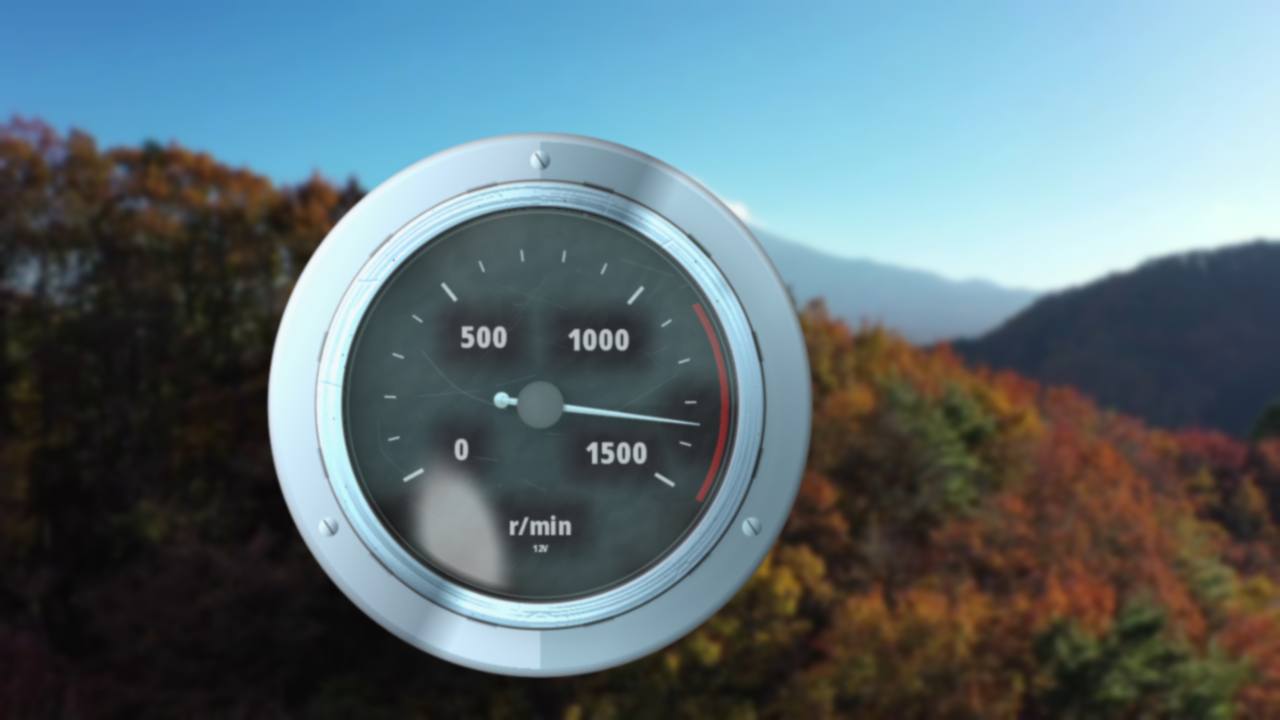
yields 1350 rpm
